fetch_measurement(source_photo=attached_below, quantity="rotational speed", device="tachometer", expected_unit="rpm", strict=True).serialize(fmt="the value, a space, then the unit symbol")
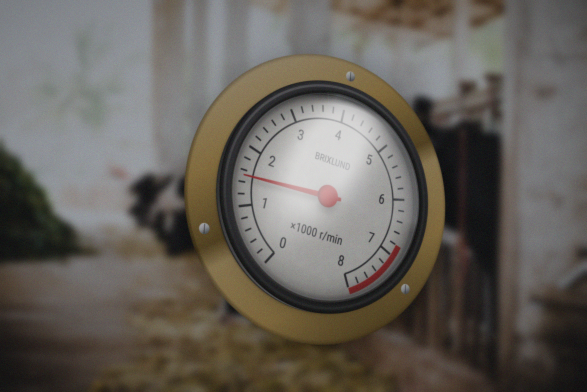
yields 1500 rpm
